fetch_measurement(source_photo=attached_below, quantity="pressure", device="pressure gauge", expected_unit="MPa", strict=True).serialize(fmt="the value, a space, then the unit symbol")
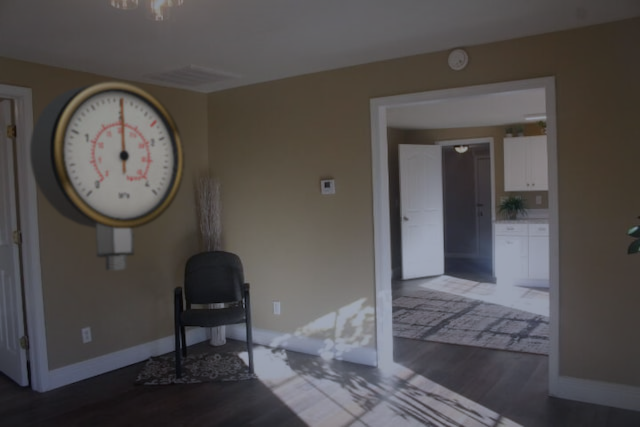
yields 2 MPa
